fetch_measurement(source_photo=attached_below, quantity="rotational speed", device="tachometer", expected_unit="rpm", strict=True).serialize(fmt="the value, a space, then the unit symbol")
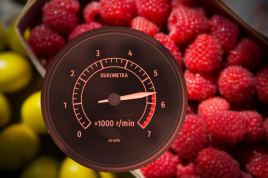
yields 5600 rpm
